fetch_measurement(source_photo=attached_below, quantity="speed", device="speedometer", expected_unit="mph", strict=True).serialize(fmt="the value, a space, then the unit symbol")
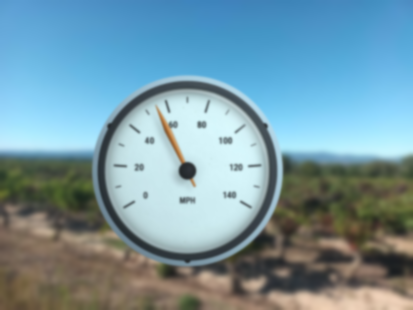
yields 55 mph
